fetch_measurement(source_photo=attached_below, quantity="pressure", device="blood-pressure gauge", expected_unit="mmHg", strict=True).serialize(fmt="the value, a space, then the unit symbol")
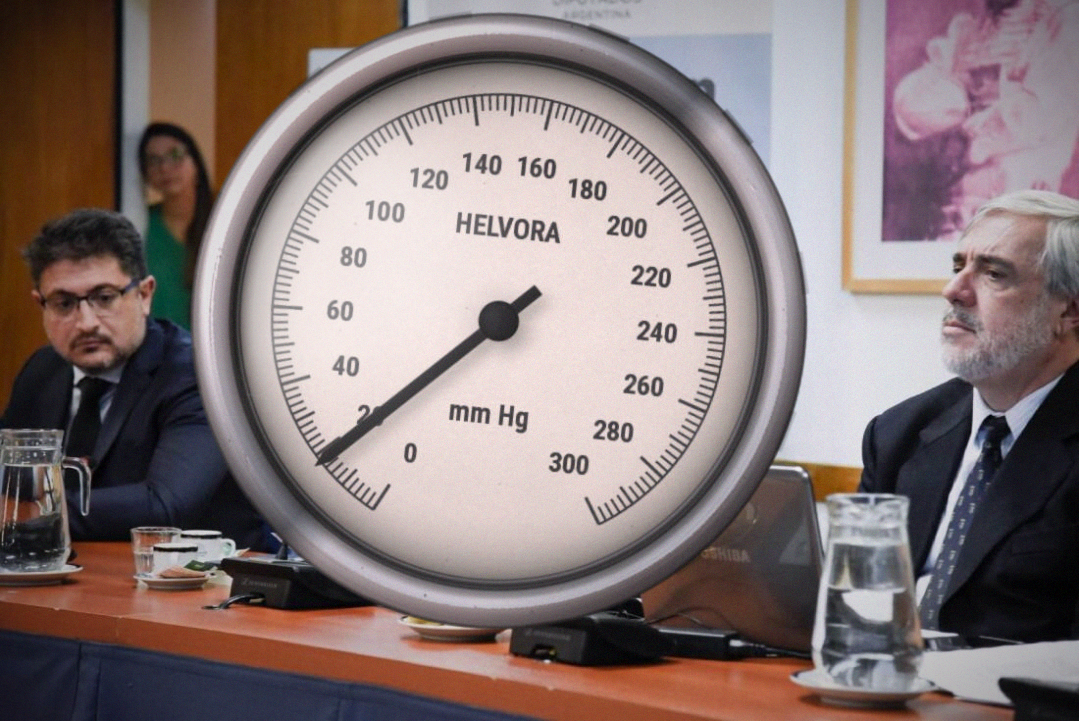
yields 18 mmHg
